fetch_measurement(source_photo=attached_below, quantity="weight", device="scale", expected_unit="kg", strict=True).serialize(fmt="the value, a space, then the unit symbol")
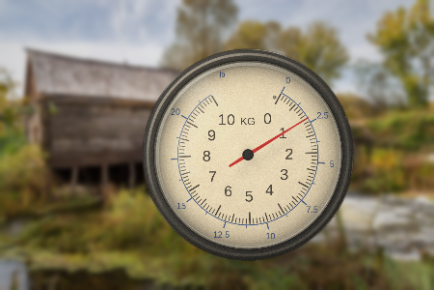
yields 1 kg
